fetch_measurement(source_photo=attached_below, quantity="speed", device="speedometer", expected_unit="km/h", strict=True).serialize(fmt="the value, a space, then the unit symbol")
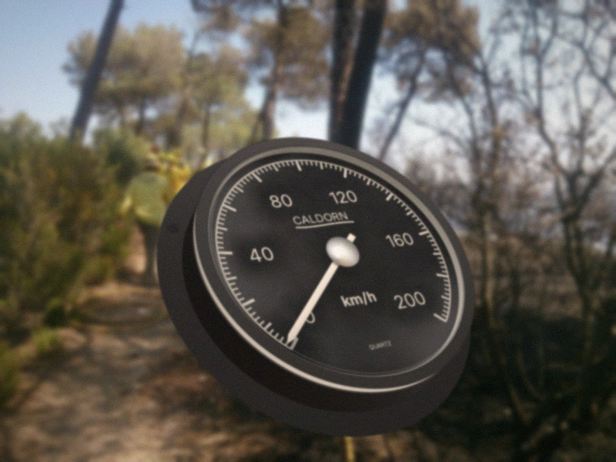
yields 2 km/h
